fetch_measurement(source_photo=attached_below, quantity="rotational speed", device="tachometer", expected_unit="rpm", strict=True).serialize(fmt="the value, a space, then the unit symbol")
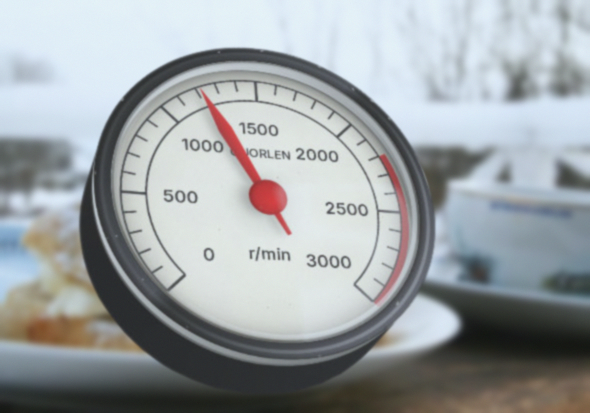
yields 1200 rpm
